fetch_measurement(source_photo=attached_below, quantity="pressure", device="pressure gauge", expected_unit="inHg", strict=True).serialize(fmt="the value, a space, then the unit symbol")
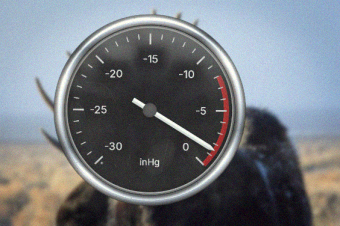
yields -1.5 inHg
